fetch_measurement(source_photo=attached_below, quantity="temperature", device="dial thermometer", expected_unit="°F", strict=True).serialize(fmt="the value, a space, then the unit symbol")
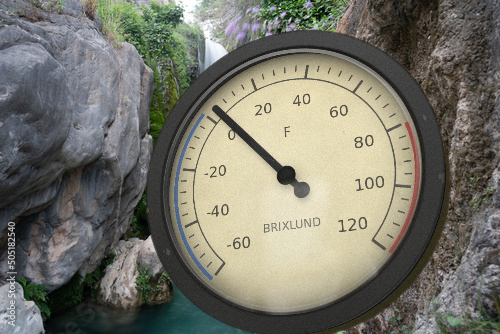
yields 4 °F
